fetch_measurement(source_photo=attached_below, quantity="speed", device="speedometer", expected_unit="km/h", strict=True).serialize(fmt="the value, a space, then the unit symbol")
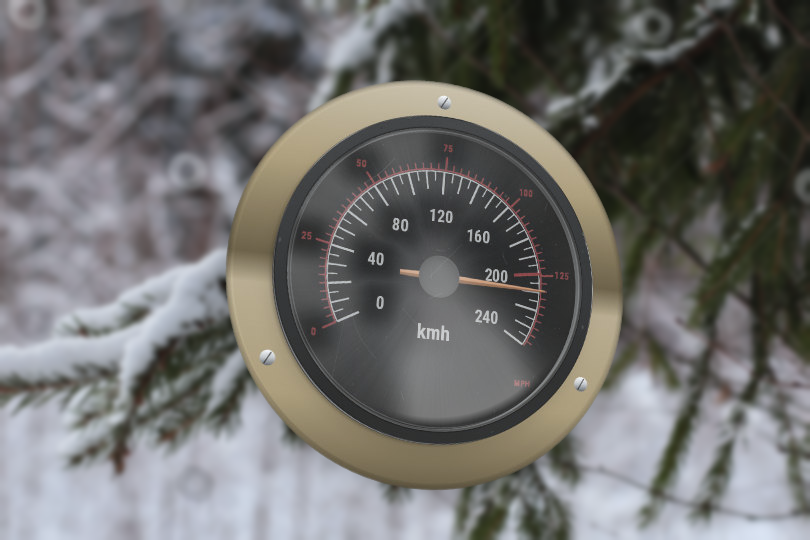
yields 210 km/h
